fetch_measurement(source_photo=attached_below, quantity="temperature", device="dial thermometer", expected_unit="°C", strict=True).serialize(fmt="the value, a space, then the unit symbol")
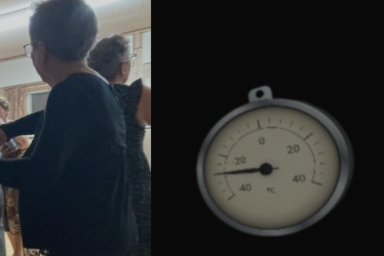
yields -28 °C
